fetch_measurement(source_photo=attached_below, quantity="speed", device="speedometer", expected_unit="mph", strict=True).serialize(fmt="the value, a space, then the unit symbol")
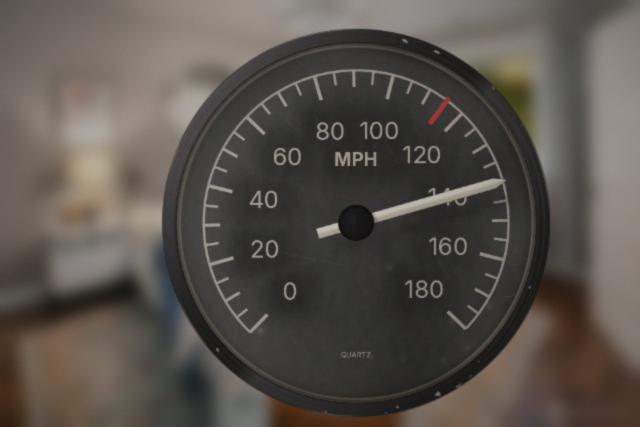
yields 140 mph
